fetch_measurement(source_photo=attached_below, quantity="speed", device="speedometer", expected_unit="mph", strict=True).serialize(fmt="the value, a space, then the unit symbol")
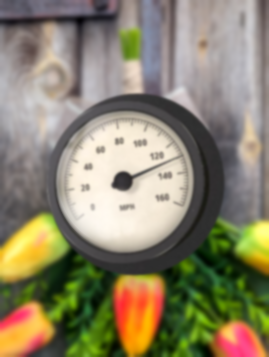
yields 130 mph
